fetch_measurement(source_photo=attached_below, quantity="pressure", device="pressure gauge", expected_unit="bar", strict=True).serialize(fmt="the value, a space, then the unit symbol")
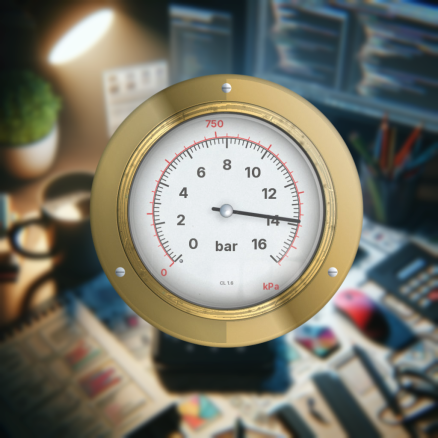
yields 13.8 bar
